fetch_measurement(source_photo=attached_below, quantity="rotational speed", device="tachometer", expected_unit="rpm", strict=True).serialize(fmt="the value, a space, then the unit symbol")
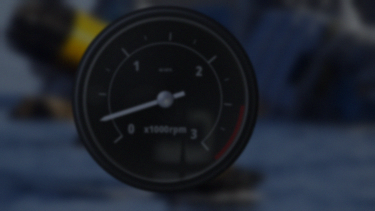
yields 250 rpm
